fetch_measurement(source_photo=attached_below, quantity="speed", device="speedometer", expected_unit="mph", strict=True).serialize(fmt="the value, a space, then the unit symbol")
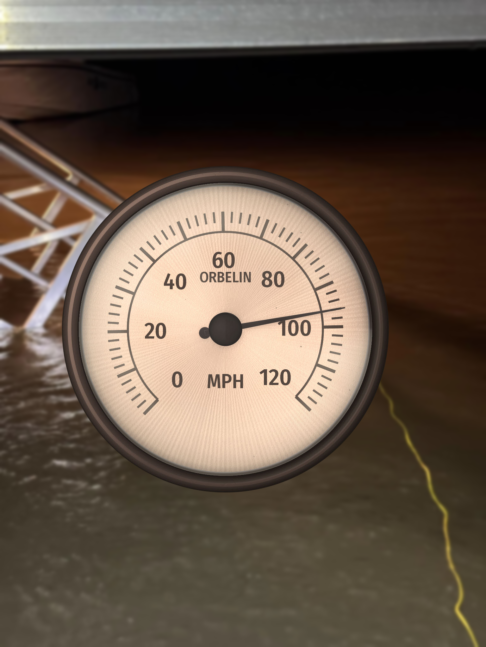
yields 96 mph
